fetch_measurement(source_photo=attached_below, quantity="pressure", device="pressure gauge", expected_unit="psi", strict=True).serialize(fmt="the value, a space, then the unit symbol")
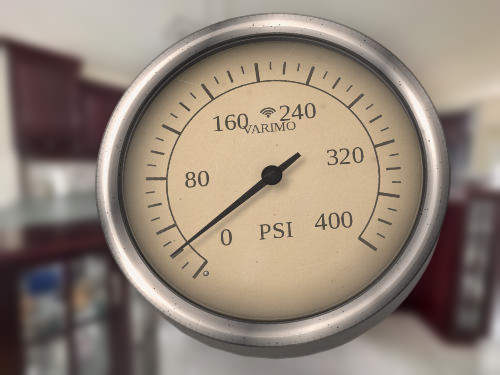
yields 20 psi
